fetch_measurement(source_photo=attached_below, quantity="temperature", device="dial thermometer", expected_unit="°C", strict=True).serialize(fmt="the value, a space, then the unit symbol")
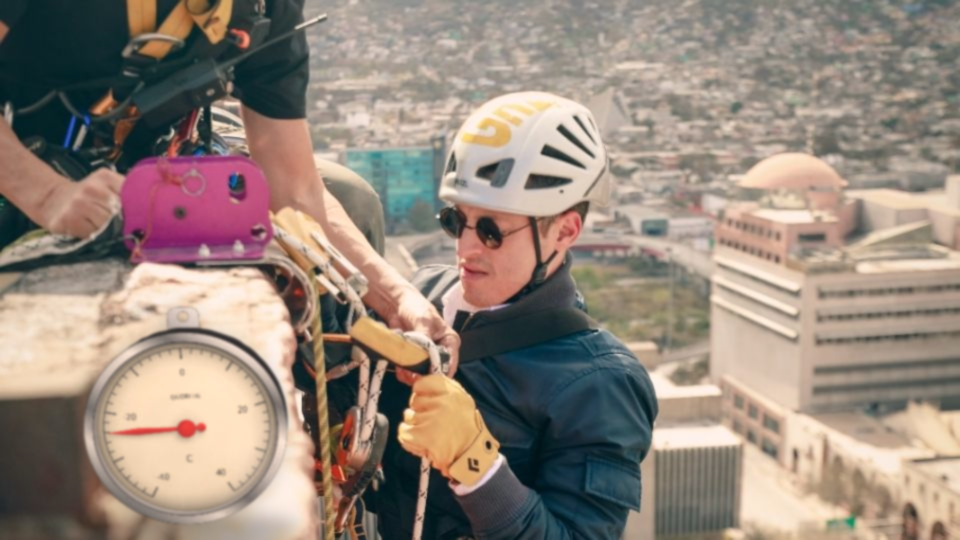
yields -24 °C
